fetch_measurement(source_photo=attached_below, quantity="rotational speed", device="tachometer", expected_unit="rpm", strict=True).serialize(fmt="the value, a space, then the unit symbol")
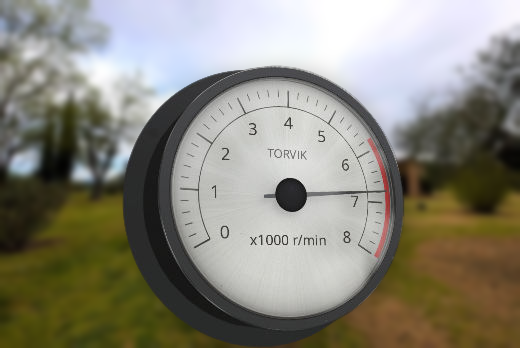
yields 6800 rpm
